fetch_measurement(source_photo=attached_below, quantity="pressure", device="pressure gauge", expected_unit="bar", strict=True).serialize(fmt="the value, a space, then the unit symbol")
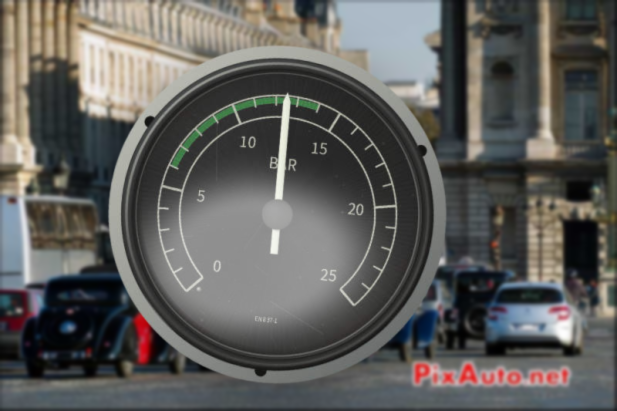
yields 12.5 bar
